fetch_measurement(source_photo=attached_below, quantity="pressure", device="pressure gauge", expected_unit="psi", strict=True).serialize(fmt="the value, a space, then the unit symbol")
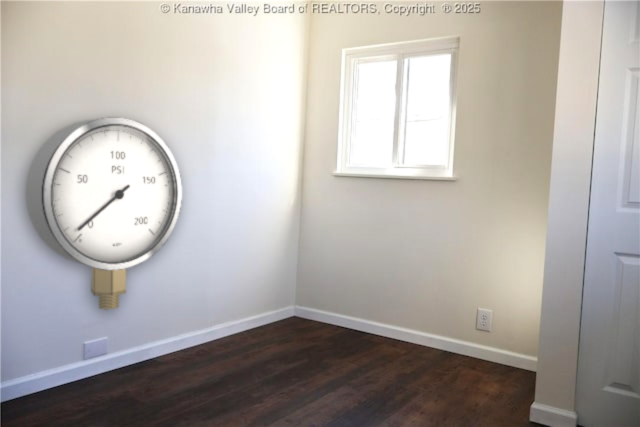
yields 5 psi
